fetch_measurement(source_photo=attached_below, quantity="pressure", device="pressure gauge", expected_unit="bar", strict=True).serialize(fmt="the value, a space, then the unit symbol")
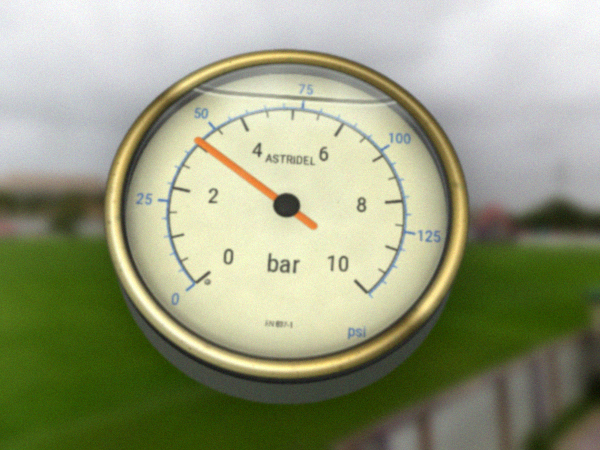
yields 3 bar
